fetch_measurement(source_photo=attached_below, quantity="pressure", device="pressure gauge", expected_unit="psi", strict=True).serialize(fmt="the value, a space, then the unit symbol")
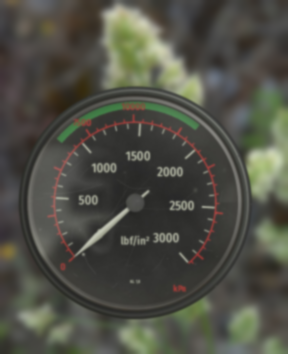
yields 0 psi
